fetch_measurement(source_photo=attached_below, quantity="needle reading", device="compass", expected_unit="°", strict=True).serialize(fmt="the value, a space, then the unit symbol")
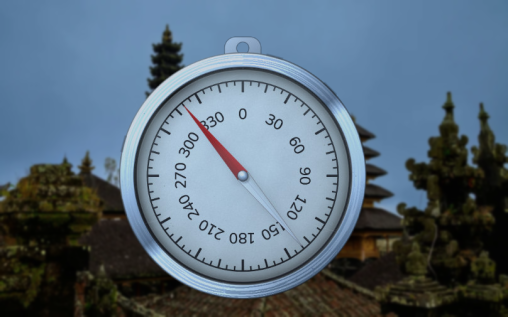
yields 320 °
